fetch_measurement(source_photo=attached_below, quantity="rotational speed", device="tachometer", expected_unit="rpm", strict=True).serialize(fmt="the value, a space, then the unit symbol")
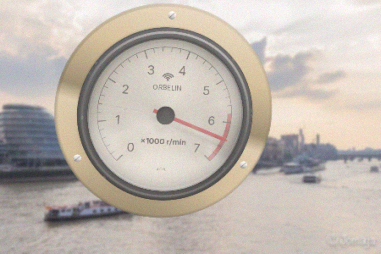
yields 6400 rpm
